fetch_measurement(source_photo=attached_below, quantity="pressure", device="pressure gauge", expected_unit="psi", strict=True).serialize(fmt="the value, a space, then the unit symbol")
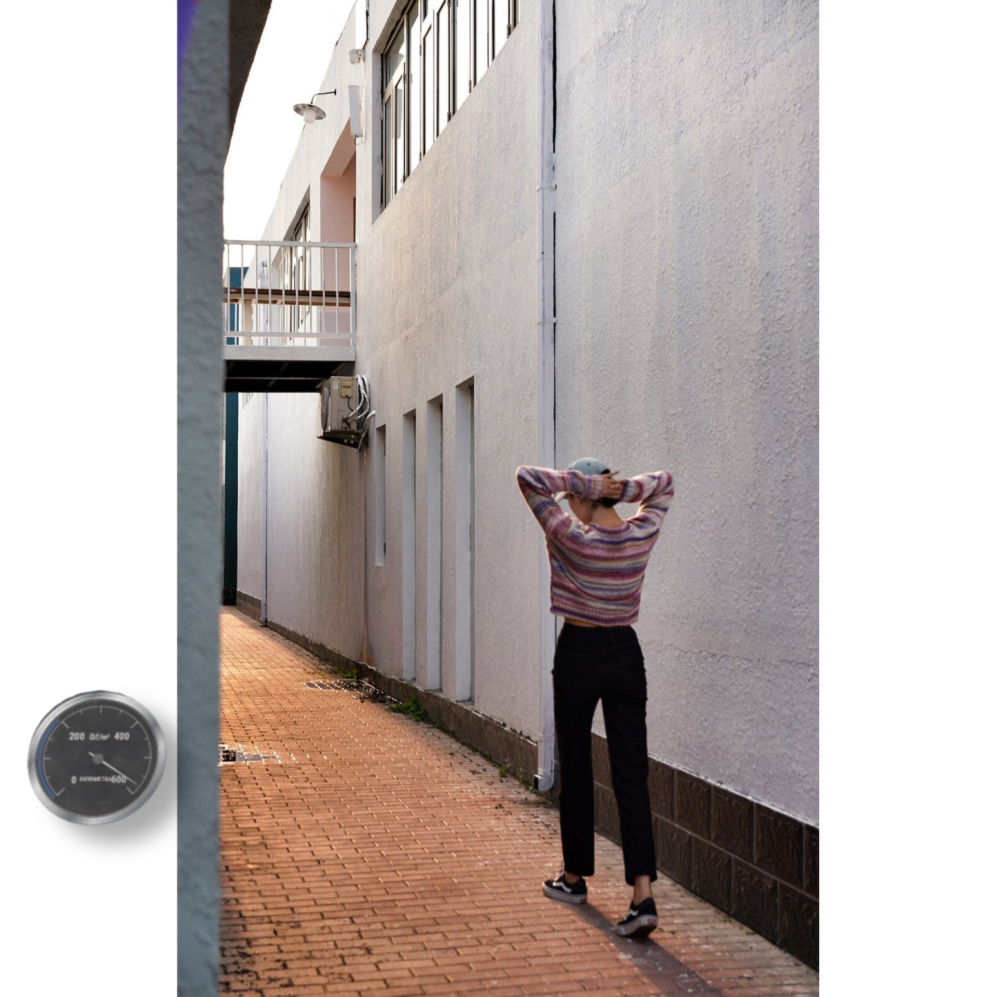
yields 575 psi
